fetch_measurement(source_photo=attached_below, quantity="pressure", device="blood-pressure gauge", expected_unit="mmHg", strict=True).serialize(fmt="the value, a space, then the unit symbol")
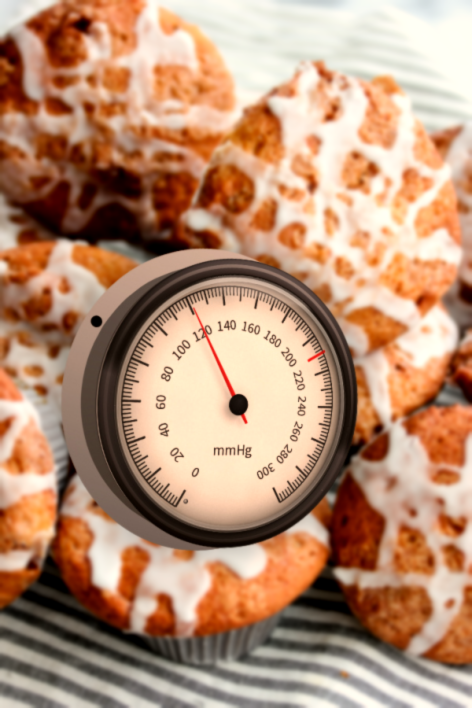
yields 120 mmHg
